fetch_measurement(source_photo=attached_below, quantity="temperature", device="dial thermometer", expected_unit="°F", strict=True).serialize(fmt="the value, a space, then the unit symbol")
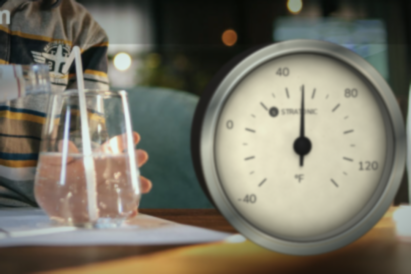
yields 50 °F
